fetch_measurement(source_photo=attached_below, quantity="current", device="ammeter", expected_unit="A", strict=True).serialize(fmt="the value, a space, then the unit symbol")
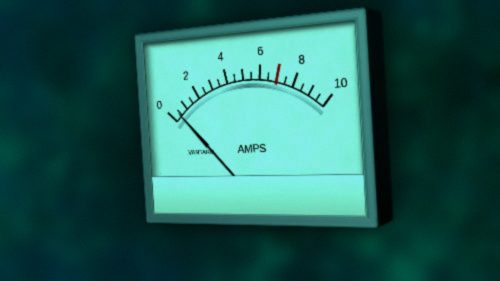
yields 0.5 A
